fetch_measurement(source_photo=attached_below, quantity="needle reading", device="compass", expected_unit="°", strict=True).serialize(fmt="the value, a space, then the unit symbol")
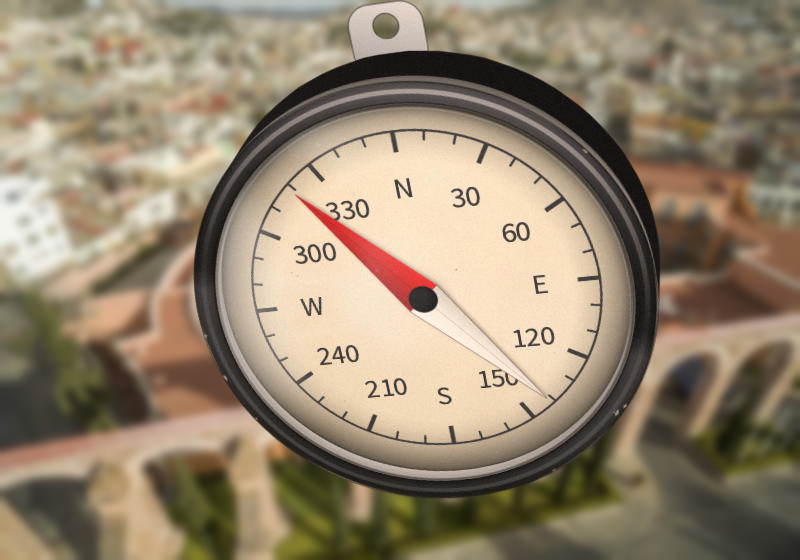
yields 320 °
